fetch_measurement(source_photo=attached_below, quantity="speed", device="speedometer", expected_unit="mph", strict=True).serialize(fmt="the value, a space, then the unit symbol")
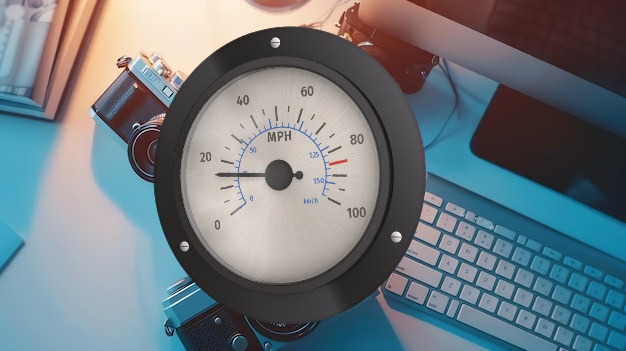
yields 15 mph
